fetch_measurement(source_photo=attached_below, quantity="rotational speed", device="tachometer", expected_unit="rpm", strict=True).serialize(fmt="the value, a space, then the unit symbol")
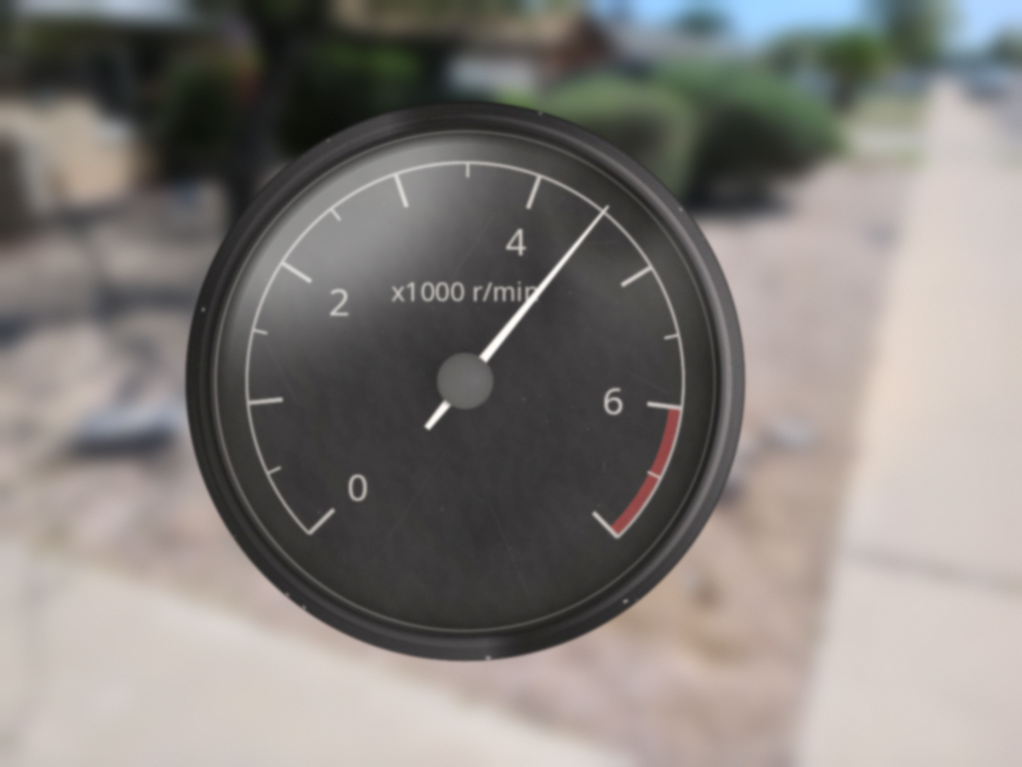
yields 4500 rpm
